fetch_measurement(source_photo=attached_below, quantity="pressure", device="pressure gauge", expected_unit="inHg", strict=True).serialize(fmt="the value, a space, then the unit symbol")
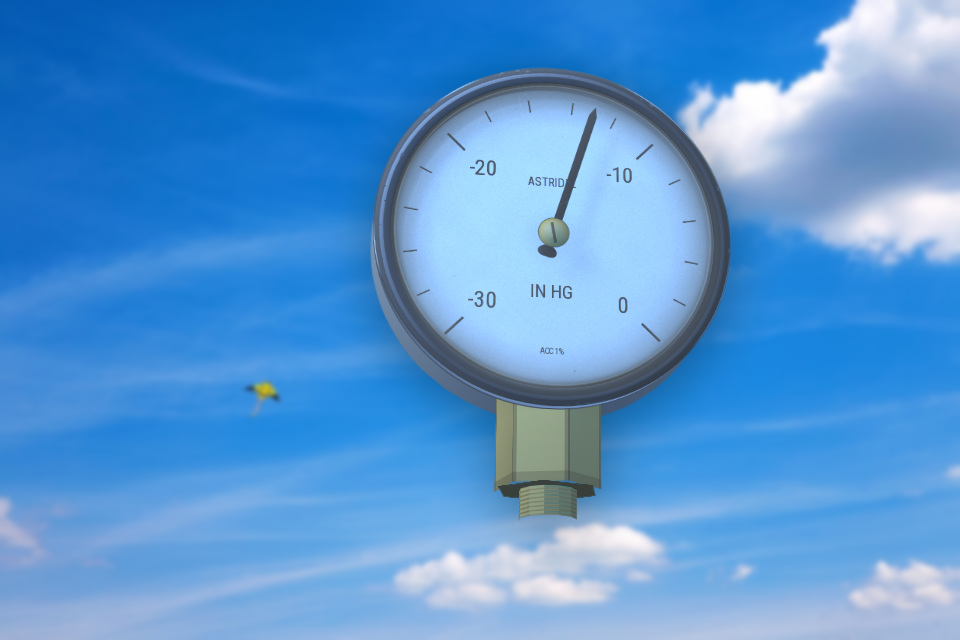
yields -13 inHg
